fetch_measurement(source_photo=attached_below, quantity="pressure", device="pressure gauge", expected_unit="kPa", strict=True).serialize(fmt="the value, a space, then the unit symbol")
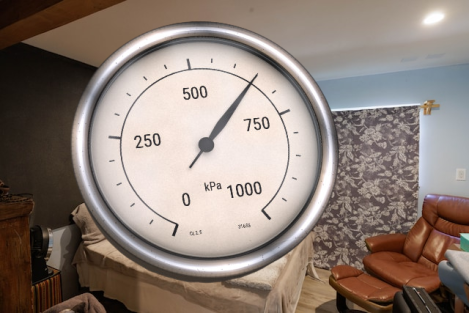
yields 650 kPa
